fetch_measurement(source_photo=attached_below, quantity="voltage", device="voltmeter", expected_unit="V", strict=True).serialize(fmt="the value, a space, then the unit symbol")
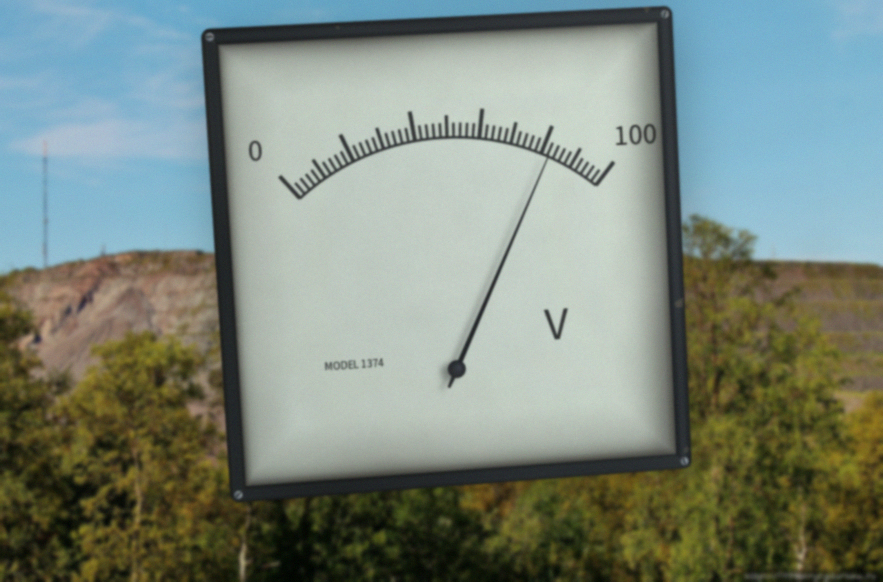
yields 82 V
